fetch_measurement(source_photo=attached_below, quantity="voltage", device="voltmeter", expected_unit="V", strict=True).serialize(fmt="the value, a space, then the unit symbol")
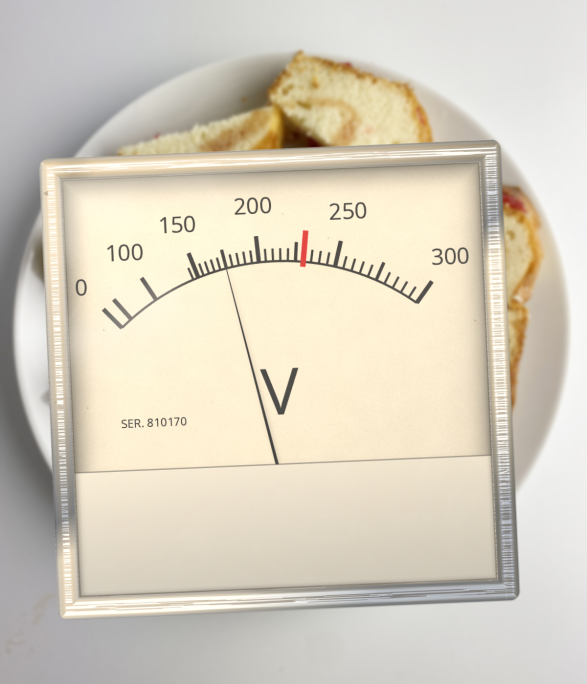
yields 175 V
